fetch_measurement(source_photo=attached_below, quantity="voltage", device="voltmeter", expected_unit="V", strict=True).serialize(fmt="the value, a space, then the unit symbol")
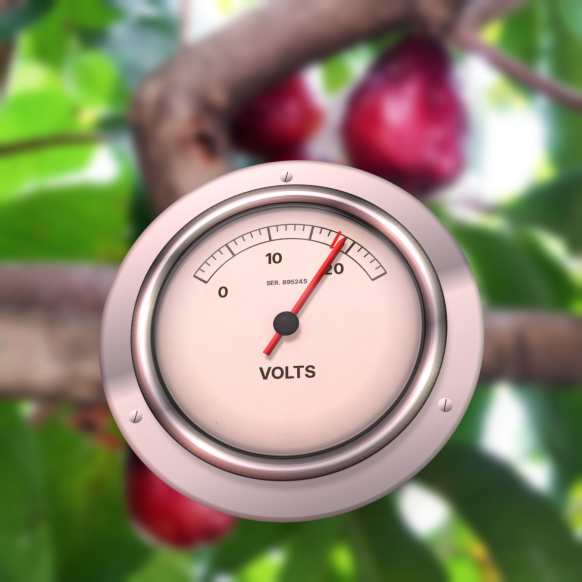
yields 19 V
